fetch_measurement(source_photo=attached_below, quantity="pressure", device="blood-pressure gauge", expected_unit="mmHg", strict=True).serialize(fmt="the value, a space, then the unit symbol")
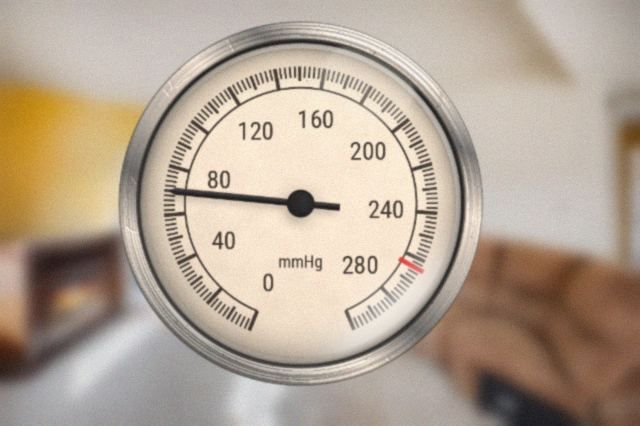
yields 70 mmHg
